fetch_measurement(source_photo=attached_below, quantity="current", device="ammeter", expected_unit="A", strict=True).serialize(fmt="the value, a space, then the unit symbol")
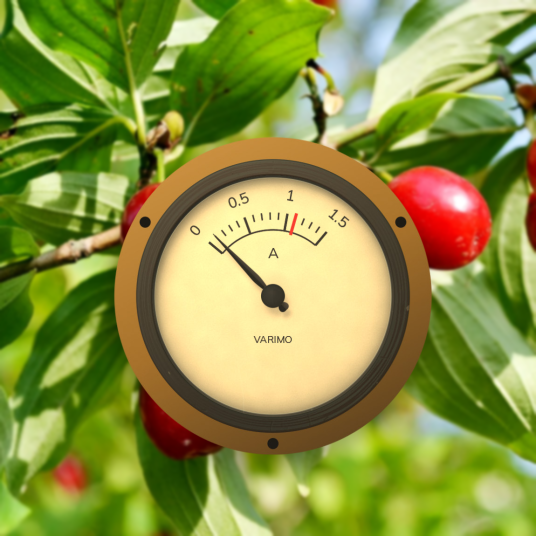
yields 0.1 A
